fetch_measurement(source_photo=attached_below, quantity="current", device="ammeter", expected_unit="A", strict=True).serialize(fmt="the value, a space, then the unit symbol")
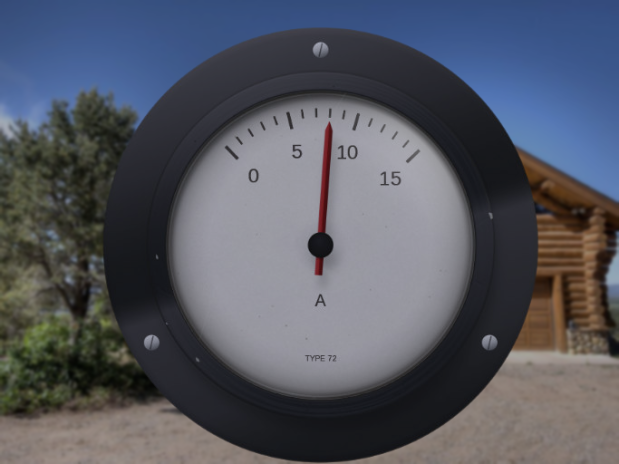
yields 8 A
